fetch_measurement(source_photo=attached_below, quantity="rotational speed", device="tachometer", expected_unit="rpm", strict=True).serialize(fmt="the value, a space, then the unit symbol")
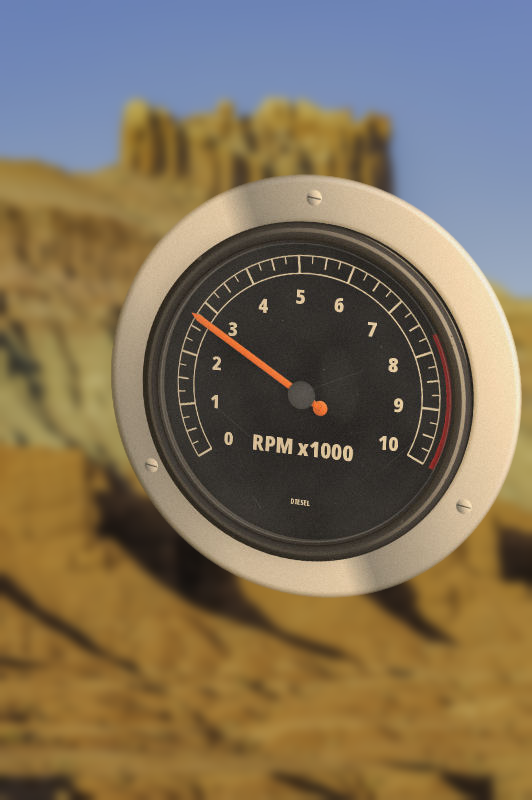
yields 2750 rpm
